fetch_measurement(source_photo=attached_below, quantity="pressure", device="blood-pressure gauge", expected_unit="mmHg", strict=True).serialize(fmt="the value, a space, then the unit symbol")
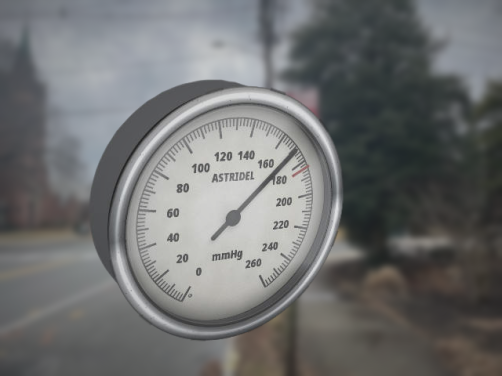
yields 170 mmHg
